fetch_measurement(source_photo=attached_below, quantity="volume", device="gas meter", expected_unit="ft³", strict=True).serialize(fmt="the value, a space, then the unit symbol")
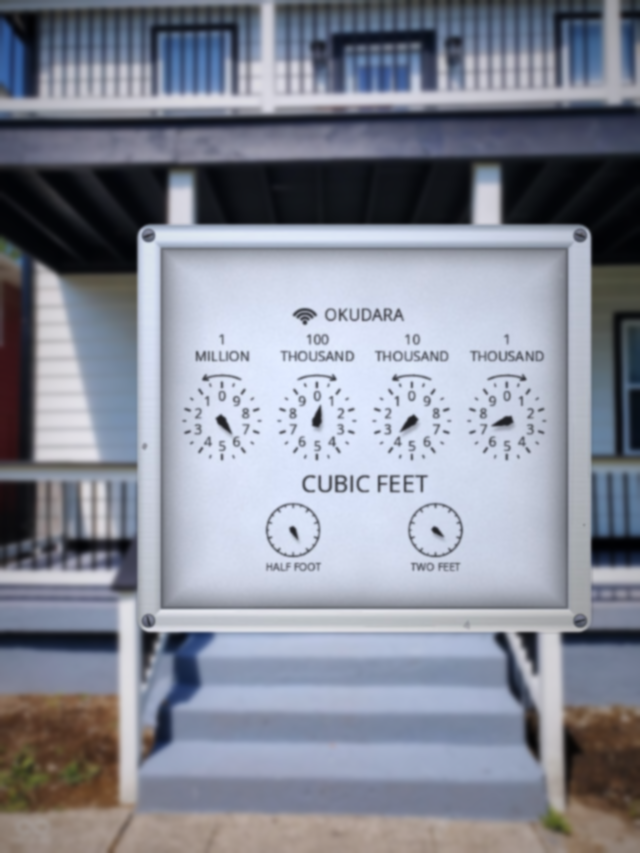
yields 603700 ft³
